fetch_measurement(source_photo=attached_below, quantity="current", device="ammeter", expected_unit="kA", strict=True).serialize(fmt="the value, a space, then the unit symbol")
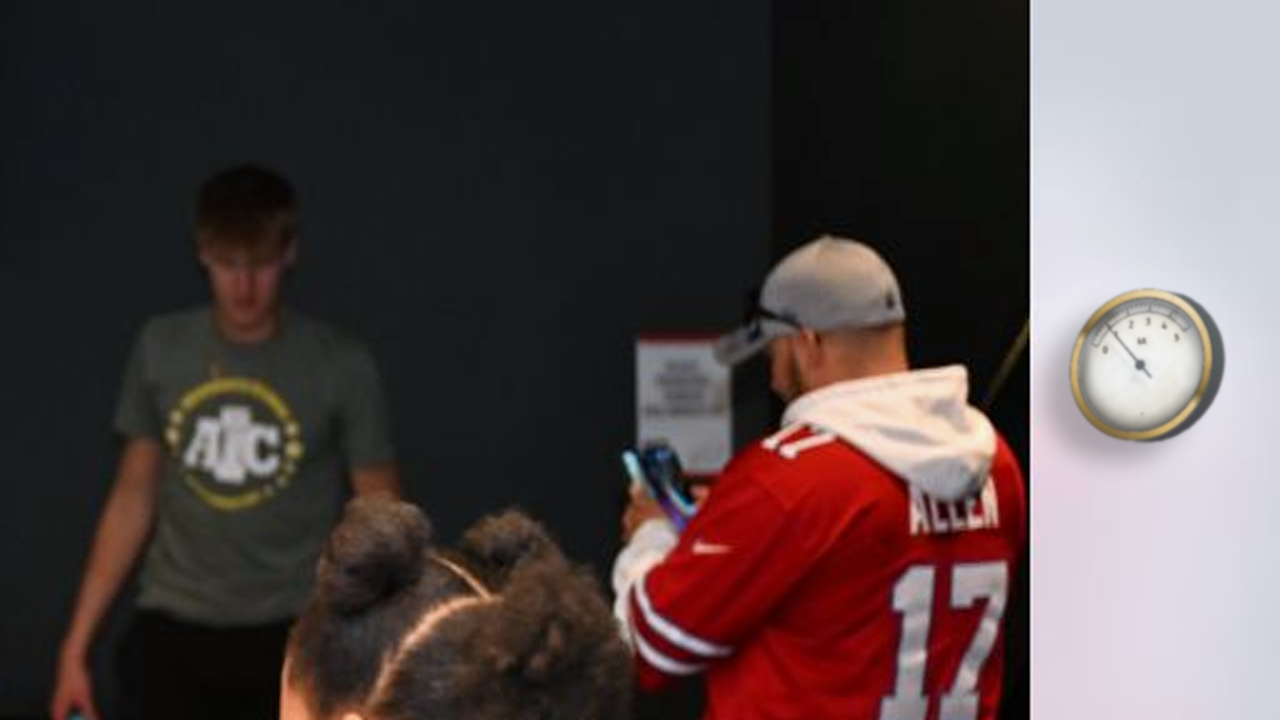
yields 1 kA
